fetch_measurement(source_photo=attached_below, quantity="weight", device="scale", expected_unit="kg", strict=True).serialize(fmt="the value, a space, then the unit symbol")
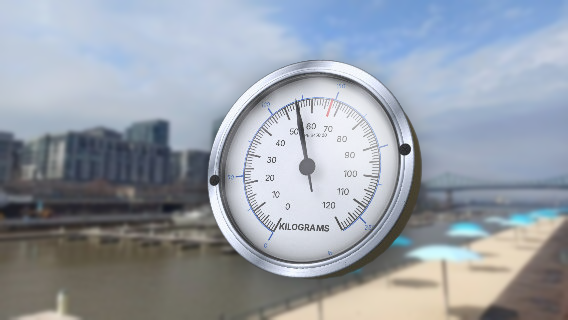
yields 55 kg
